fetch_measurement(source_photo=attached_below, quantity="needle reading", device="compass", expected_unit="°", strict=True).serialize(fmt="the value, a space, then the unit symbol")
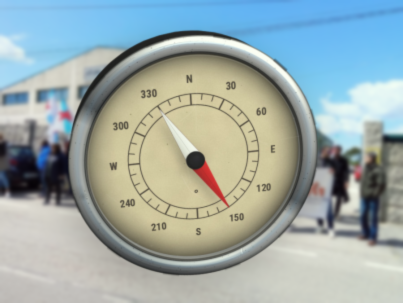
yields 150 °
